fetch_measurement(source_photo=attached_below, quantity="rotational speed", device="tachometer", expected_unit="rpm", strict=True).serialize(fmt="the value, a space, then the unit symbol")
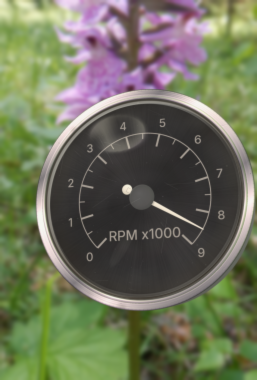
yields 8500 rpm
